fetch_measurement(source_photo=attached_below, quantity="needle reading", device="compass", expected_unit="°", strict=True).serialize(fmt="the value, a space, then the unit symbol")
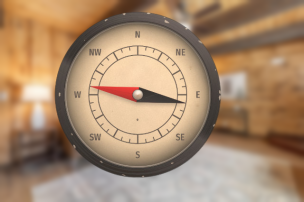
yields 280 °
